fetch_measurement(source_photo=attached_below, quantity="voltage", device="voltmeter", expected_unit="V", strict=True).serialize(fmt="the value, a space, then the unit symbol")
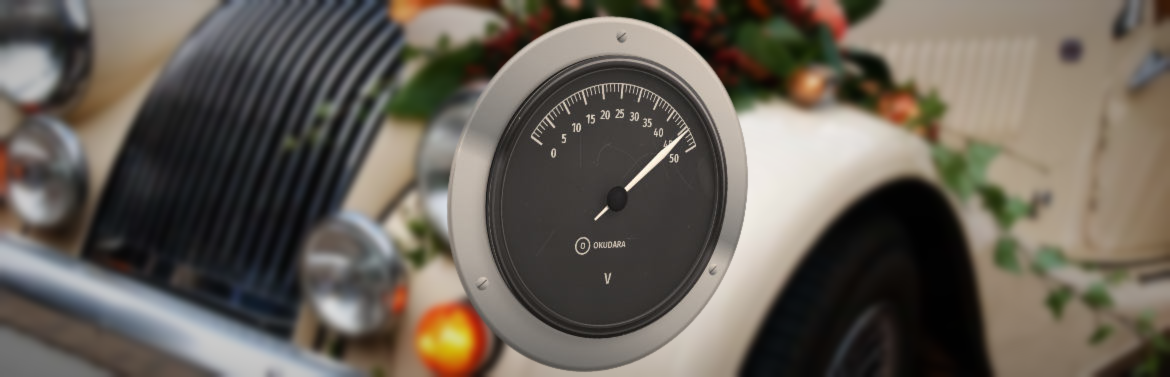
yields 45 V
